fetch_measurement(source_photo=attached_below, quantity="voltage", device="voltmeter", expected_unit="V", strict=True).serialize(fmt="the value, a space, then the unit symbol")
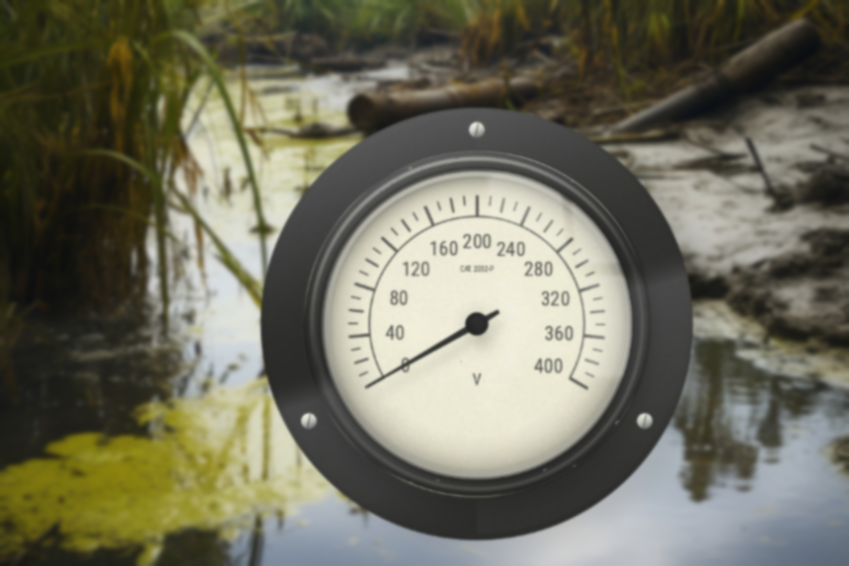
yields 0 V
